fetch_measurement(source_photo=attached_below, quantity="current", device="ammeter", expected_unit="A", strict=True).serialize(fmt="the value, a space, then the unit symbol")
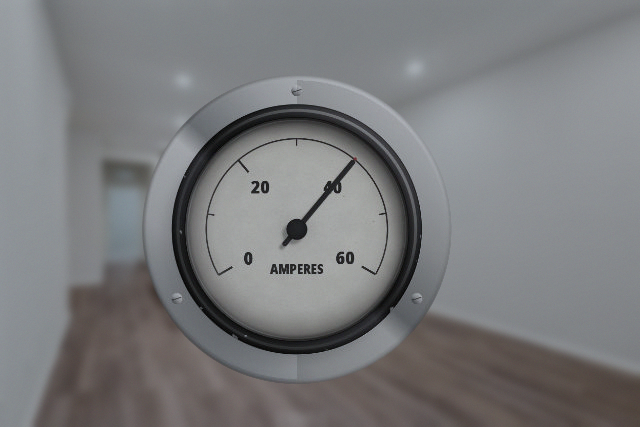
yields 40 A
